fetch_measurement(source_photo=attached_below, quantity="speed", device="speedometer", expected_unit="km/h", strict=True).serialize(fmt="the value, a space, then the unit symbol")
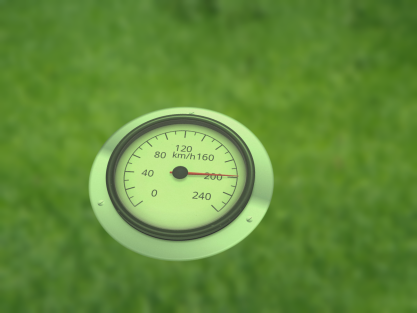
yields 200 km/h
